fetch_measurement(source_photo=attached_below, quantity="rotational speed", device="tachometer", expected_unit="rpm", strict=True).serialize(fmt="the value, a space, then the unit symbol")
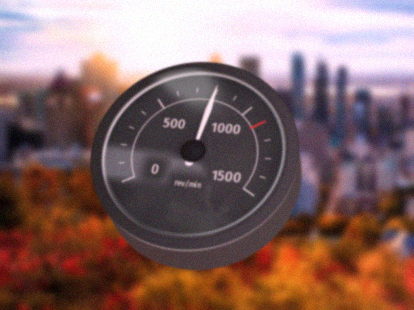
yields 800 rpm
